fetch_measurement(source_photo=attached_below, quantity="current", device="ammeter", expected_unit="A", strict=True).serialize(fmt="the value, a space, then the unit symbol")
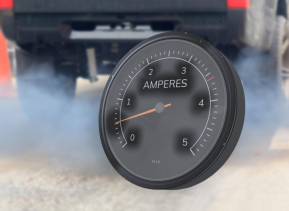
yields 0.5 A
